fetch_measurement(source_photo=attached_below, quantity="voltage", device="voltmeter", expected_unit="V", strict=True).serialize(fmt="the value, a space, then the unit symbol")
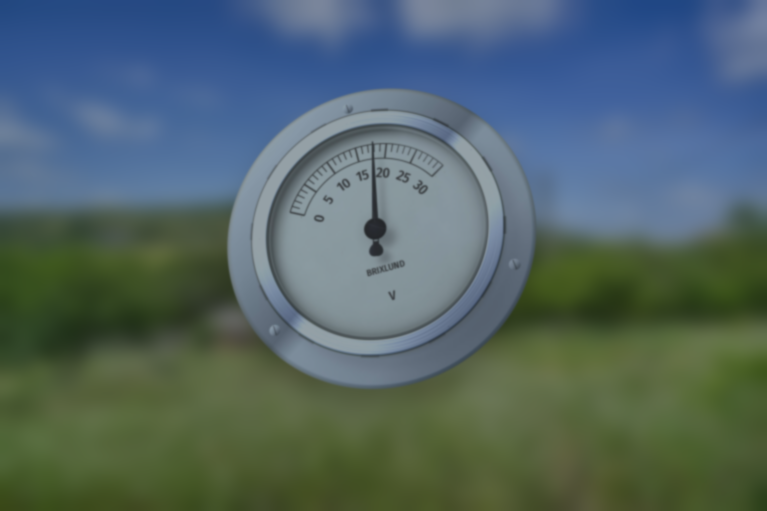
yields 18 V
